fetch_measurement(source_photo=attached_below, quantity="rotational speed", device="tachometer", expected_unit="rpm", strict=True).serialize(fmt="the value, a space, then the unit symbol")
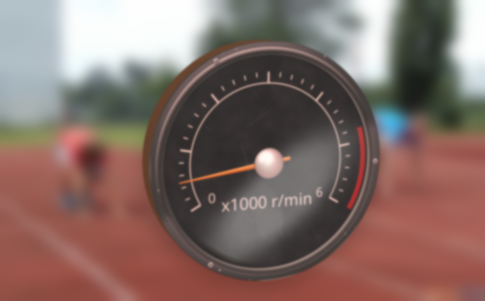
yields 500 rpm
